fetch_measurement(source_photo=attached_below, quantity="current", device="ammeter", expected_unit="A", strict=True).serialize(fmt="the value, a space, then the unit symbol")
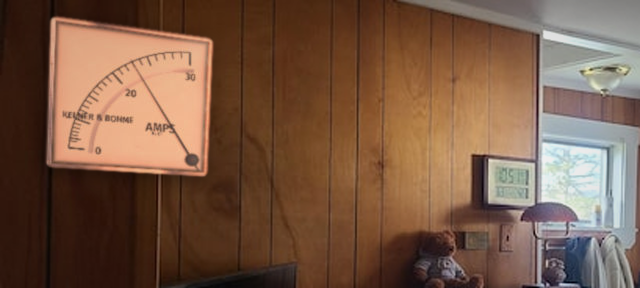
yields 23 A
